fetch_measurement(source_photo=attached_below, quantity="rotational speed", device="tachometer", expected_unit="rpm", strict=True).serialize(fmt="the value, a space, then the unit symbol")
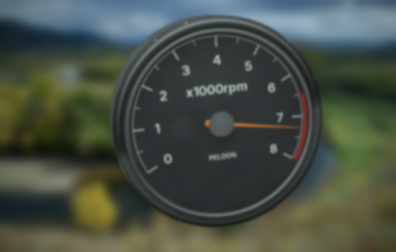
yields 7250 rpm
